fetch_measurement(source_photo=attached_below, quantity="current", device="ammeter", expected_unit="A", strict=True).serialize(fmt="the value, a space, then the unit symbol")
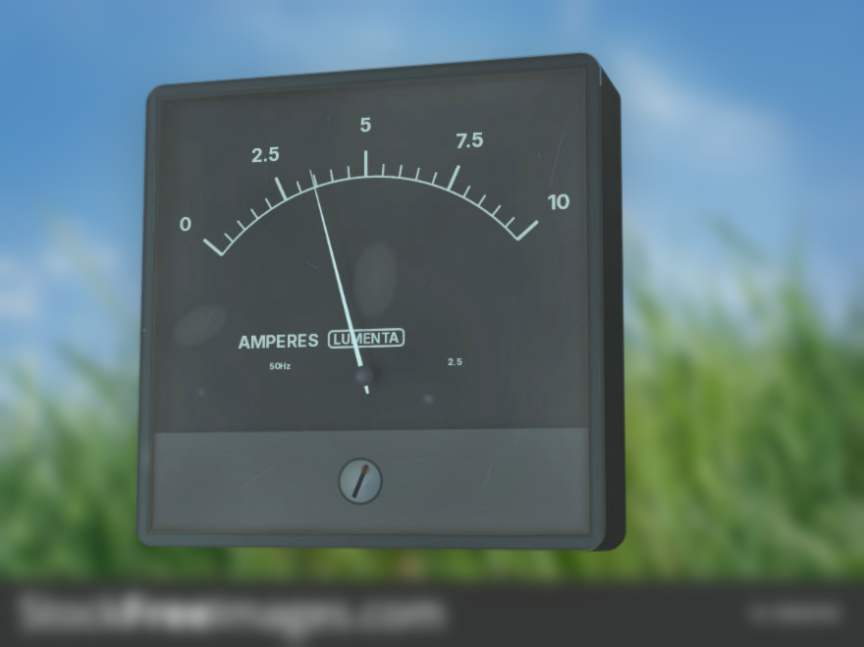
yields 3.5 A
